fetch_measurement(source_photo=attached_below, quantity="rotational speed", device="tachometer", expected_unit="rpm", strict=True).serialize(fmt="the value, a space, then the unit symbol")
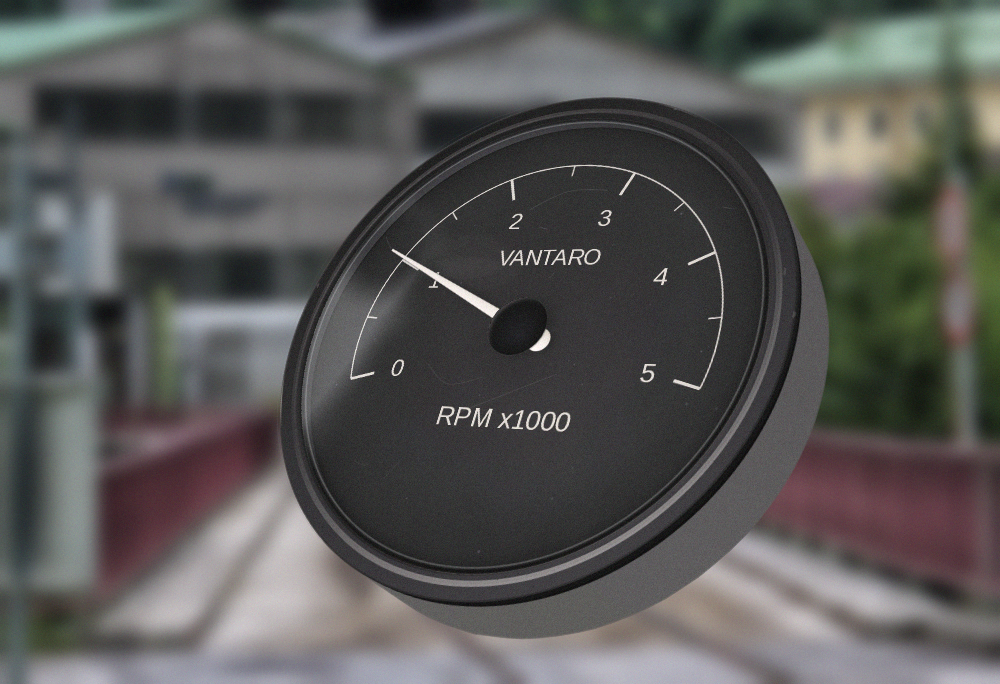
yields 1000 rpm
